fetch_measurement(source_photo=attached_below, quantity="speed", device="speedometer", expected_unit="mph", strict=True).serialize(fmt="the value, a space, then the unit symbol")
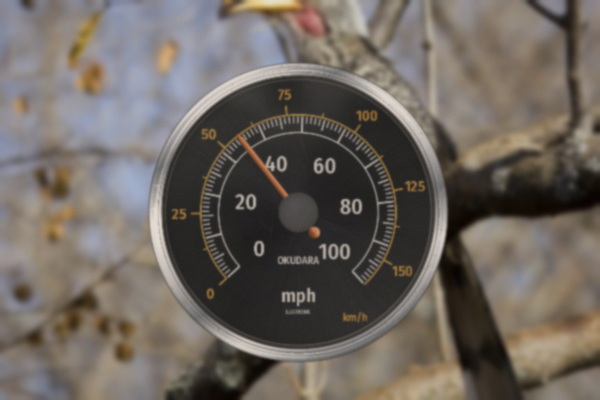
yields 35 mph
